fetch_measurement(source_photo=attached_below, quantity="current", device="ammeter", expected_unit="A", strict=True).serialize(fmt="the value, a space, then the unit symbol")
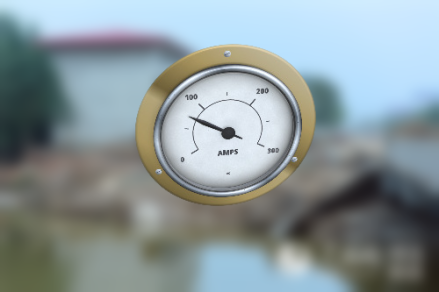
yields 75 A
